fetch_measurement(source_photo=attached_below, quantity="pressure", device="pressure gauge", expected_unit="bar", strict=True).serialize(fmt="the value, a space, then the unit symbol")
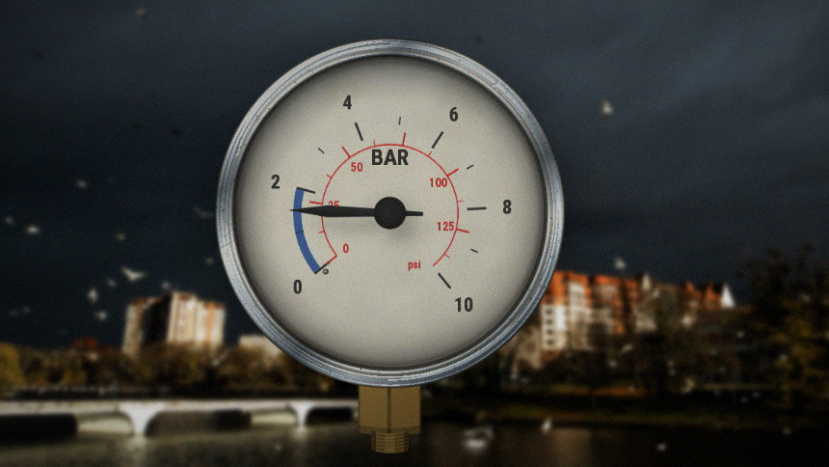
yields 1.5 bar
